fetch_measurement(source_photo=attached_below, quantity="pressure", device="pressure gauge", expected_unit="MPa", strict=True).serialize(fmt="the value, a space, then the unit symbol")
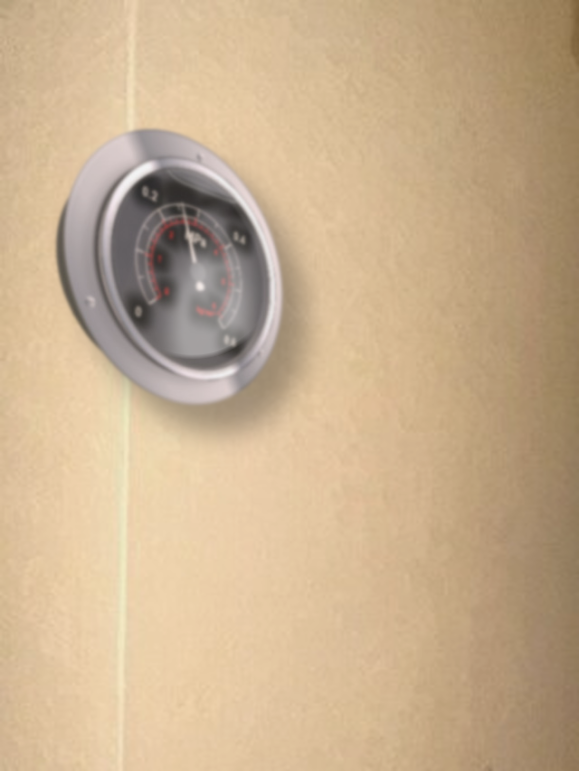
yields 0.25 MPa
